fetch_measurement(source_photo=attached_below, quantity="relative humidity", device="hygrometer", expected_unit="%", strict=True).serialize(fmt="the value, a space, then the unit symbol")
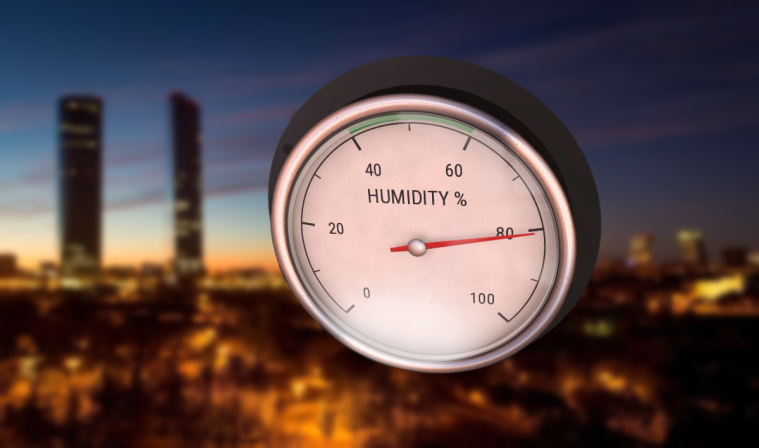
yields 80 %
